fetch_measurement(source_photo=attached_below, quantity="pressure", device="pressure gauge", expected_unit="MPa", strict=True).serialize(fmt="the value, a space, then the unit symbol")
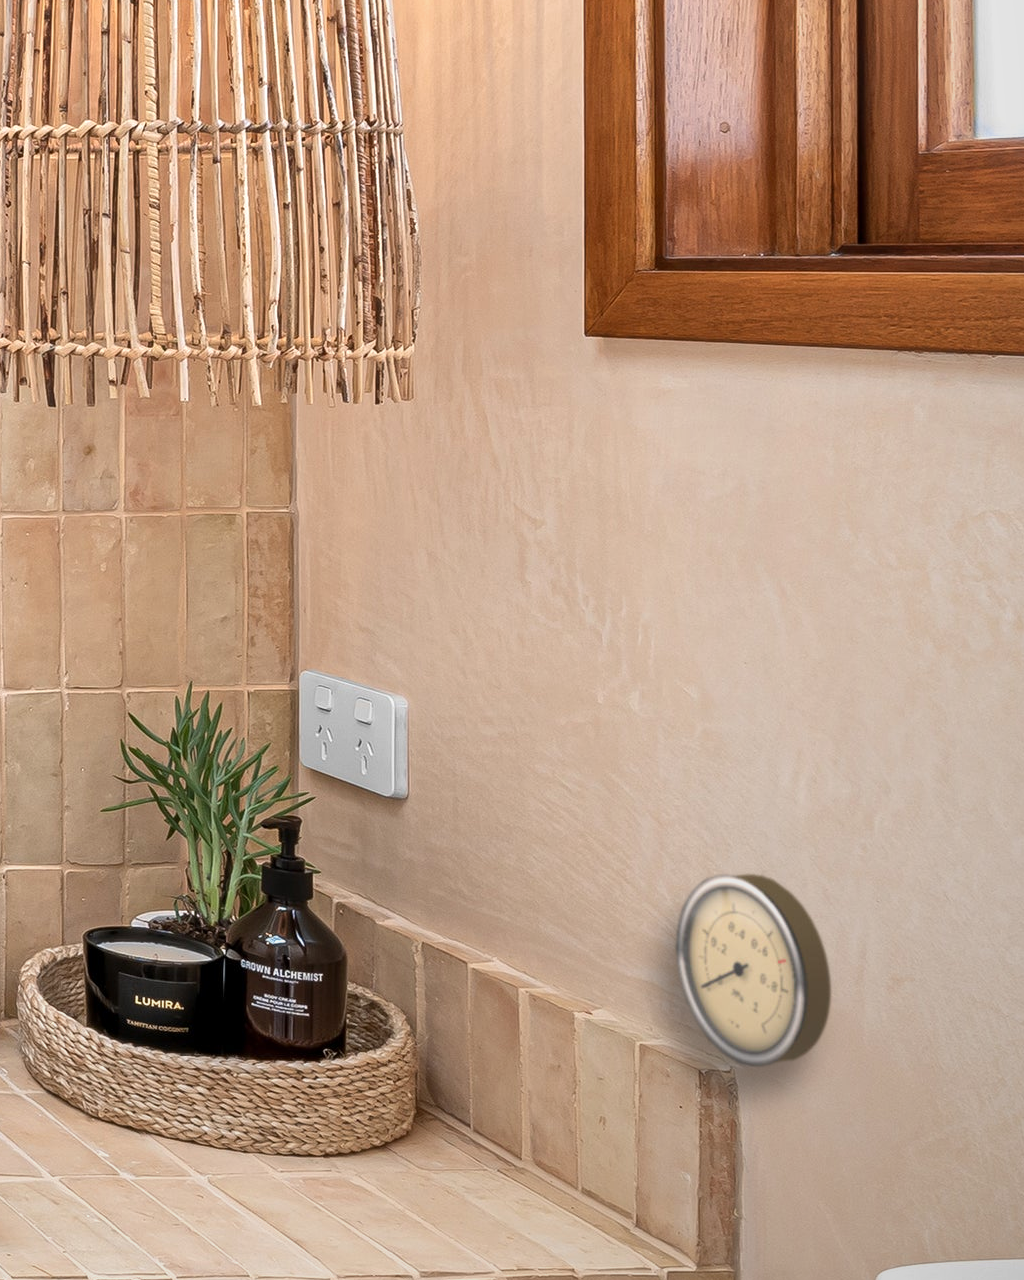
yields 0 MPa
